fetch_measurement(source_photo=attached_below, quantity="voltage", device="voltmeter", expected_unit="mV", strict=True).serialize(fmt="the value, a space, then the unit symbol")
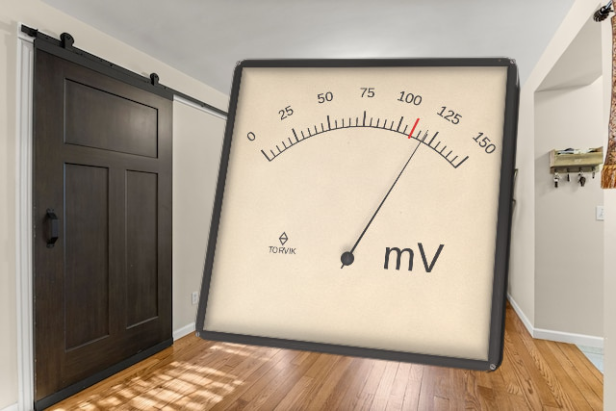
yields 120 mV
